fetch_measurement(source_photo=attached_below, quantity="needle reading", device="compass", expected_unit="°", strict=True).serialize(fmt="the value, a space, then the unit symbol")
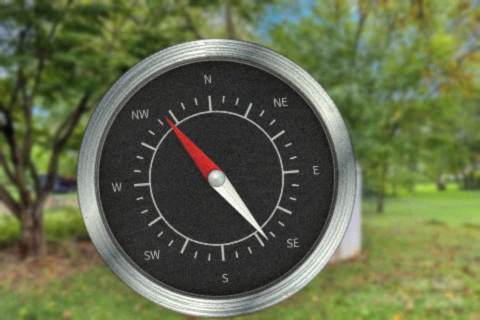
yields 325 °
